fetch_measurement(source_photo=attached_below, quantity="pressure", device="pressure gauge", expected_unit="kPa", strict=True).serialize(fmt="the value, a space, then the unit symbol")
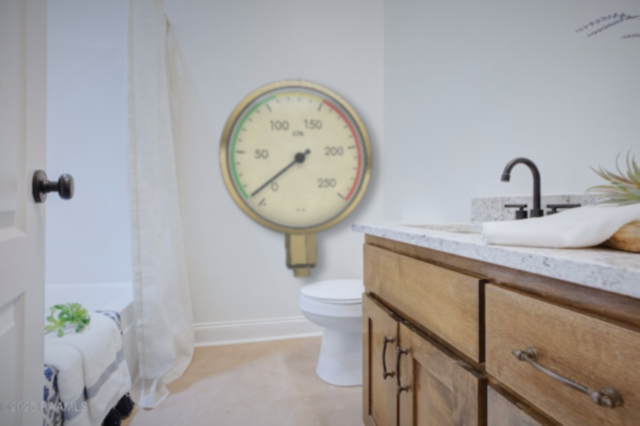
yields 10 kPa
